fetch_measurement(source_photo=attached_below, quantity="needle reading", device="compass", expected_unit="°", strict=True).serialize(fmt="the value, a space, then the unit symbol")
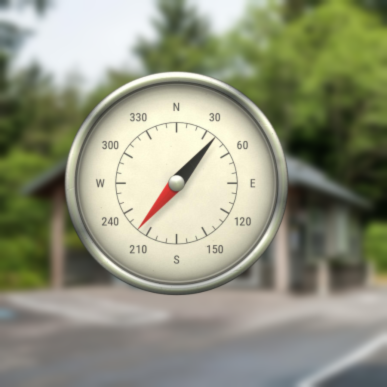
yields 220 °
